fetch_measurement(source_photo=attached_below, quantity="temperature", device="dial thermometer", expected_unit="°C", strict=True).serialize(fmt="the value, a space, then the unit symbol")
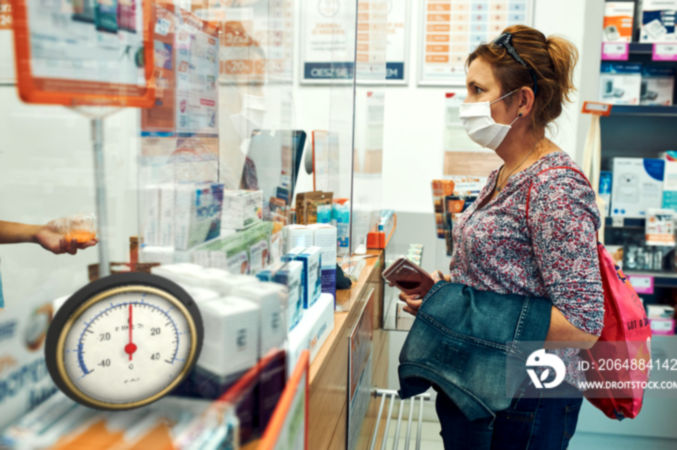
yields 0 °C
